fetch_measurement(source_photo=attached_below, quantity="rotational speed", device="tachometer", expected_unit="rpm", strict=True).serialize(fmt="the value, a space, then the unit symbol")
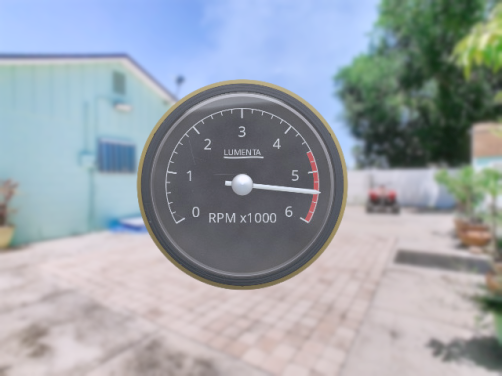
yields 5400 rpm
